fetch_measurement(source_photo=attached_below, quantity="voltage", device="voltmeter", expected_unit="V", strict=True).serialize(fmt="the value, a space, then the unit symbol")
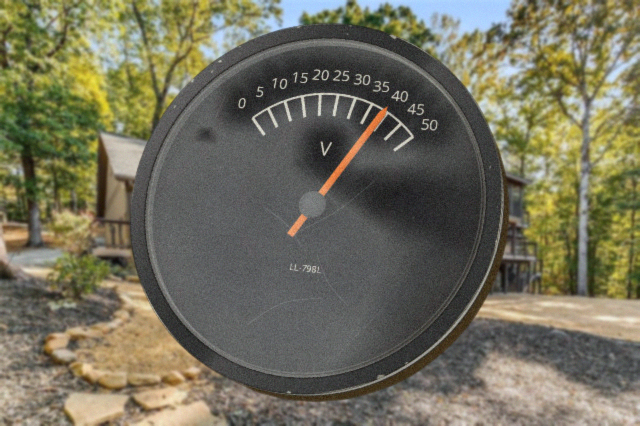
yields 40 V
